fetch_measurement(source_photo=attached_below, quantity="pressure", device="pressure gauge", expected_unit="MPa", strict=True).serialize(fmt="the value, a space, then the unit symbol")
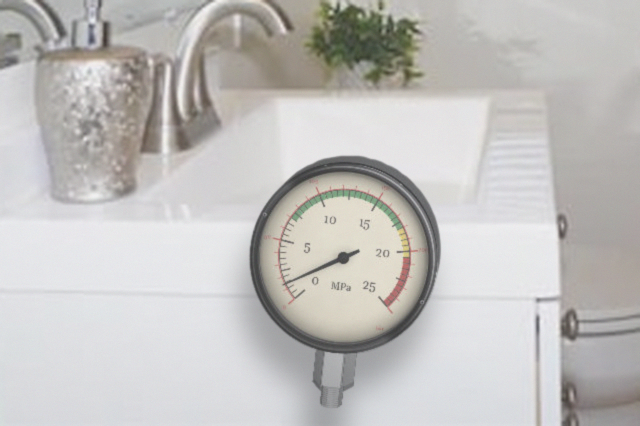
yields 1.5 MPa
